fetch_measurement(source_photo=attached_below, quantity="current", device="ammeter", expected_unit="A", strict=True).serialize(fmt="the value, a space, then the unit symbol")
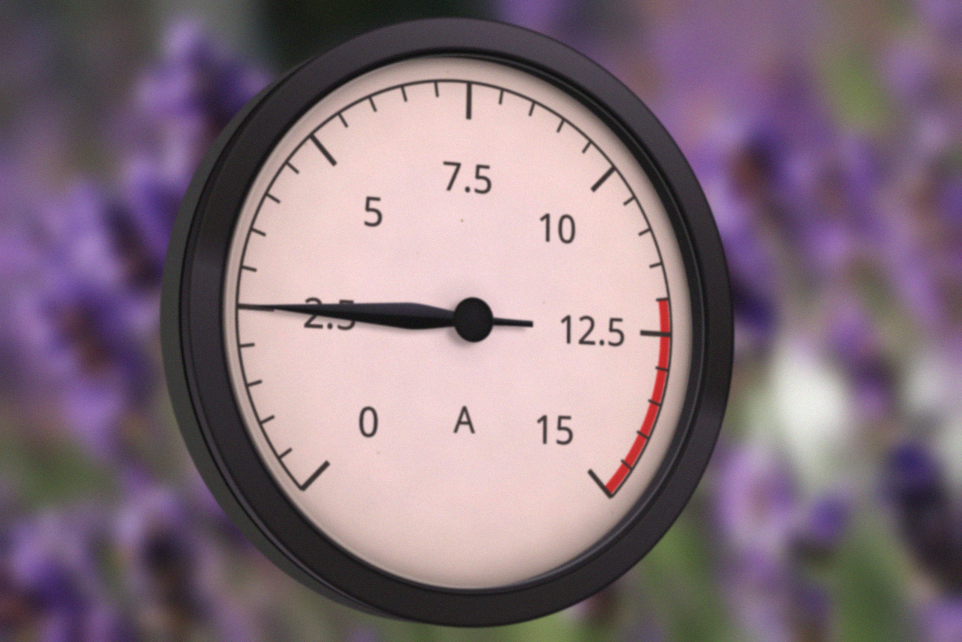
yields 2.5 A
